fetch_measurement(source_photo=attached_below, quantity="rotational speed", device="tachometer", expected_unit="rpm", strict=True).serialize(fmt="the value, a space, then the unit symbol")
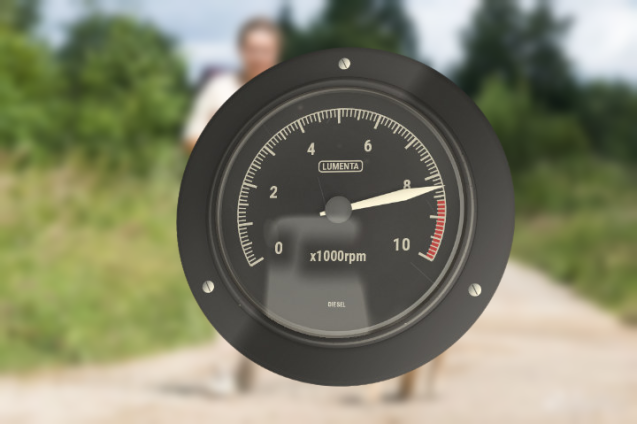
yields 8300 rpm
